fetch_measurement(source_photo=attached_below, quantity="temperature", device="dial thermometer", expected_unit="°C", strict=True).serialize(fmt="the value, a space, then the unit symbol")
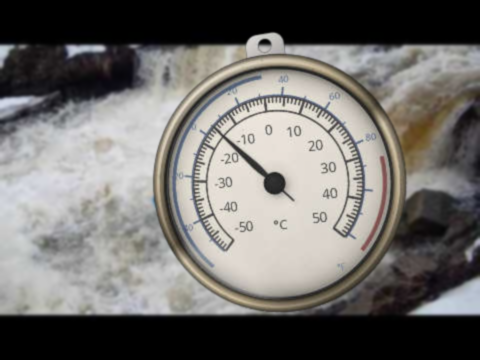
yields -15 °C
